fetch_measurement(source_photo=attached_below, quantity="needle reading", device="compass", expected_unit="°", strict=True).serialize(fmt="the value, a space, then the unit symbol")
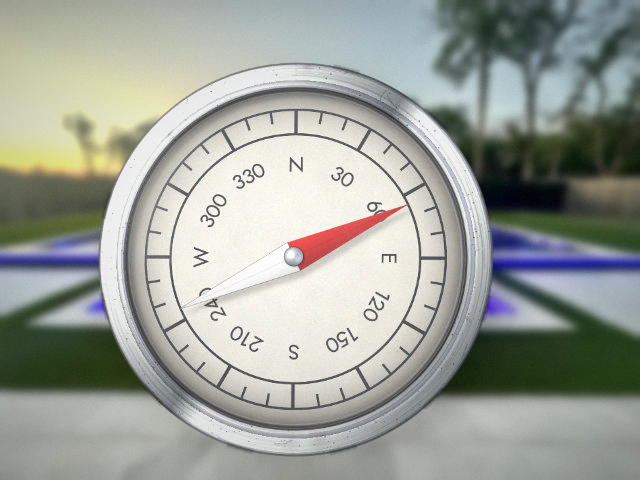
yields 65 °
